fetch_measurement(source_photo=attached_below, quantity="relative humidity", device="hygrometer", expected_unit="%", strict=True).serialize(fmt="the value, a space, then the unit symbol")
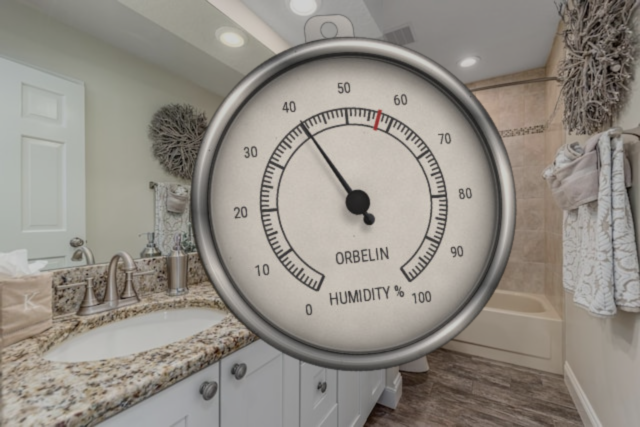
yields 40 %
